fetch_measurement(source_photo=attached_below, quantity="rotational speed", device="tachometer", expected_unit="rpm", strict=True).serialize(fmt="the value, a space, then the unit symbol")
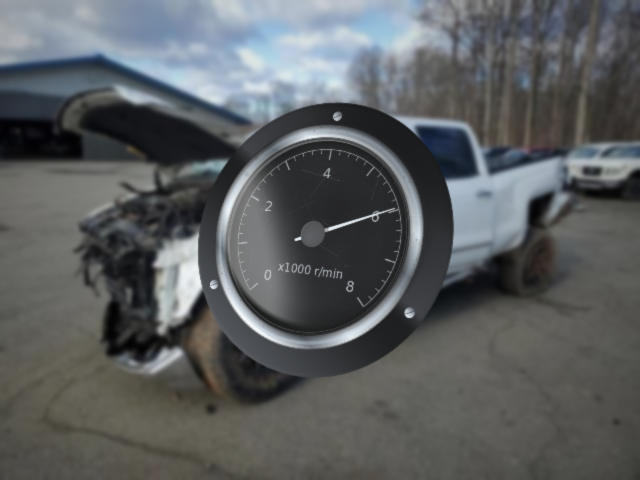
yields 6000 rpm
